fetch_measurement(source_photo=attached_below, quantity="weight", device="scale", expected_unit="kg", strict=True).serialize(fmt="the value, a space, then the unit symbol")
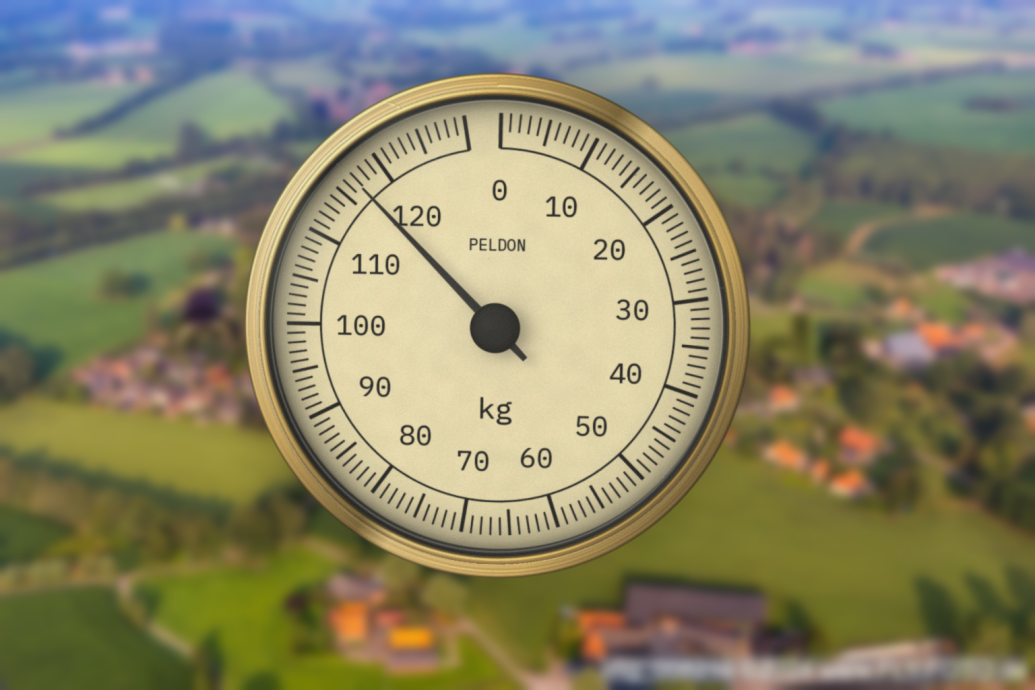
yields 117 kg
